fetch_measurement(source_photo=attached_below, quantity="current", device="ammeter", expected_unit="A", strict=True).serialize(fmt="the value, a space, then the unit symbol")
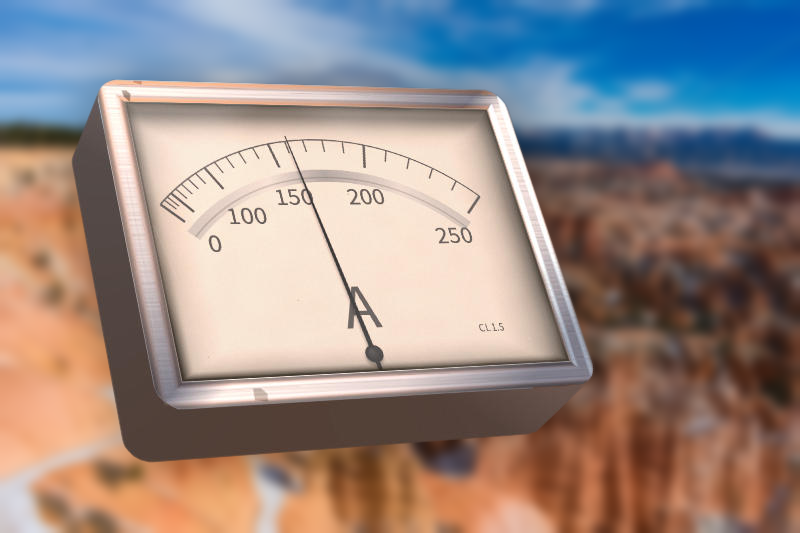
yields 160 A
